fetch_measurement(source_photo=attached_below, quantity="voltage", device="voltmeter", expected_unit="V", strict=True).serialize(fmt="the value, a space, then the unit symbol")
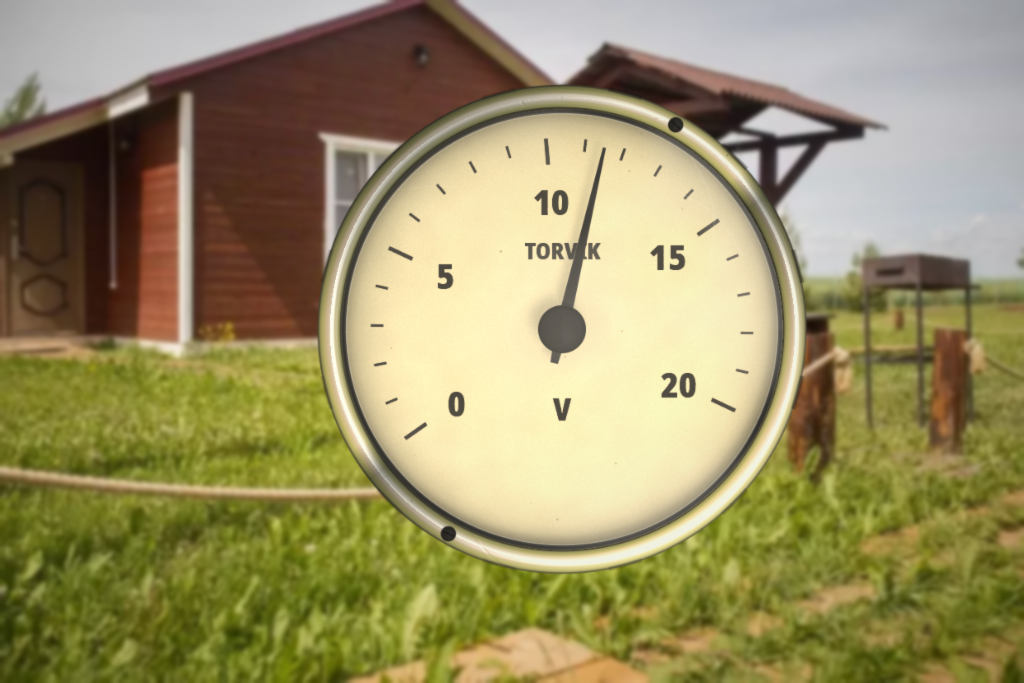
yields 11.5 V
